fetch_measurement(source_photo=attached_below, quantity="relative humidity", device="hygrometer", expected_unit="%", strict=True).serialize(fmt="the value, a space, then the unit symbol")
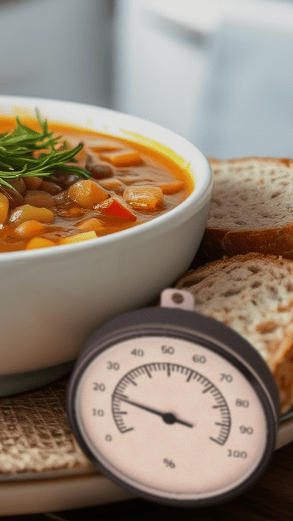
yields 20 %
